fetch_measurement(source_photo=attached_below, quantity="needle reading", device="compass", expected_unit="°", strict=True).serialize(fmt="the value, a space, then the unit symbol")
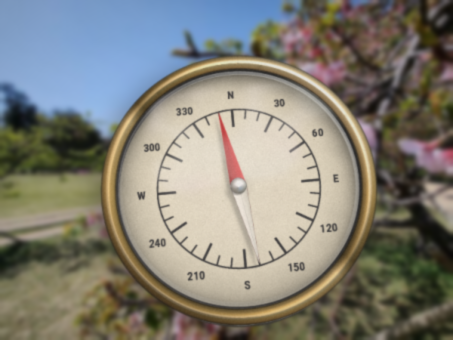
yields 350 °
